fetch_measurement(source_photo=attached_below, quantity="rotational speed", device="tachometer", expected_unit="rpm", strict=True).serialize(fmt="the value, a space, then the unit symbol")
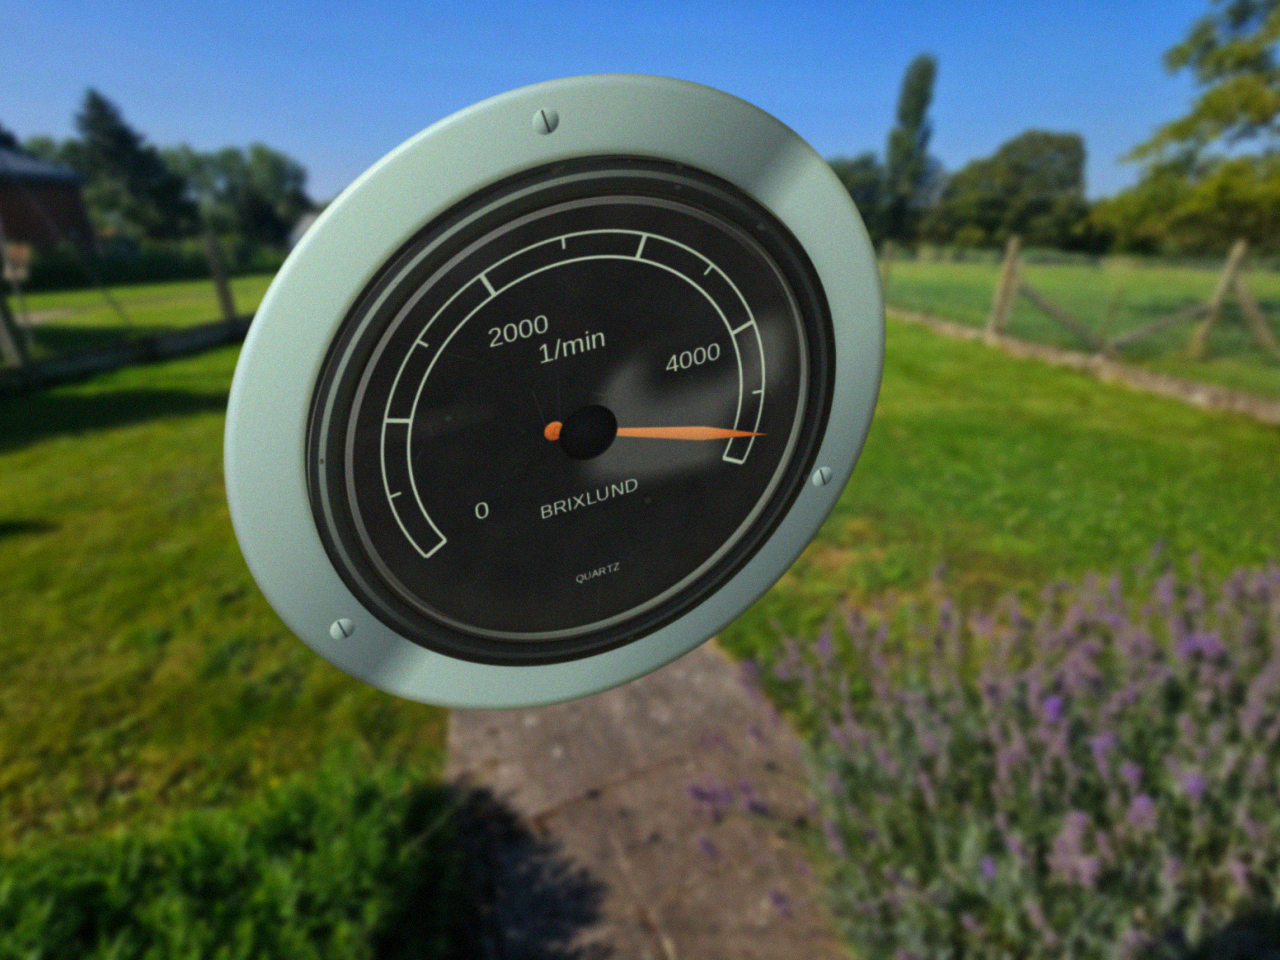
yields 4750 rpm
